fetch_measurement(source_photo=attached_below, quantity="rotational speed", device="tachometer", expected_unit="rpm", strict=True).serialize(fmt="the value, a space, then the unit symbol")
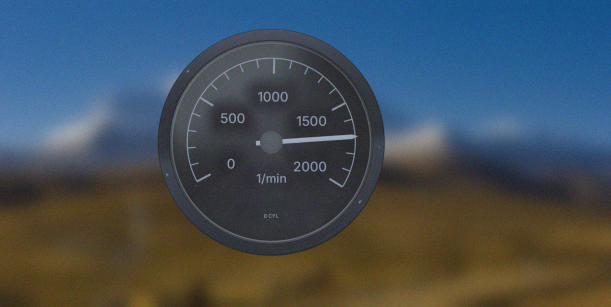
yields 1700 rpm
